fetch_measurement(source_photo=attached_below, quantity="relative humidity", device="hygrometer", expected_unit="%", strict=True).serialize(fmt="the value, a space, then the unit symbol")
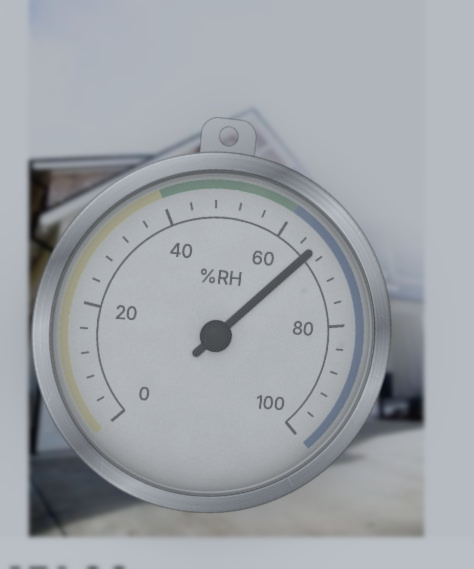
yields 66 %
